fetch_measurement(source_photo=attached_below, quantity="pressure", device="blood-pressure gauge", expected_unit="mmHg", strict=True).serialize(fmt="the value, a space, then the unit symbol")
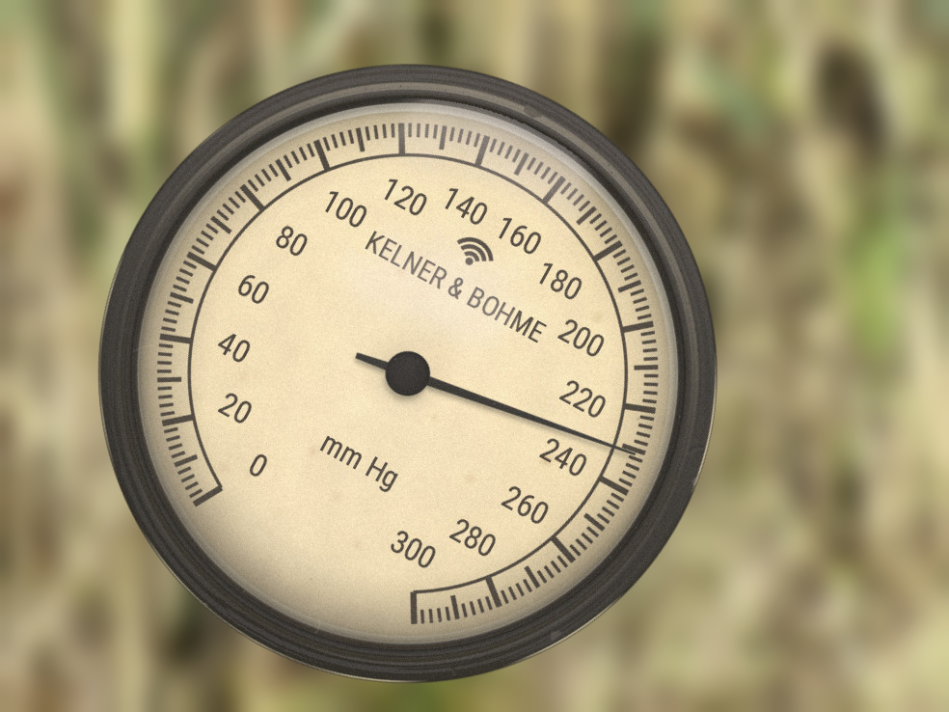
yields 231 mmHg
